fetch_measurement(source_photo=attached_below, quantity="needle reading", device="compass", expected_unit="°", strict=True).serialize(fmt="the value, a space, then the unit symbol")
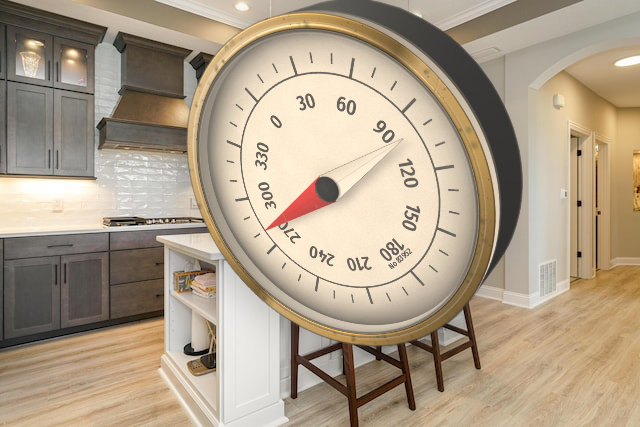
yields 280 °
